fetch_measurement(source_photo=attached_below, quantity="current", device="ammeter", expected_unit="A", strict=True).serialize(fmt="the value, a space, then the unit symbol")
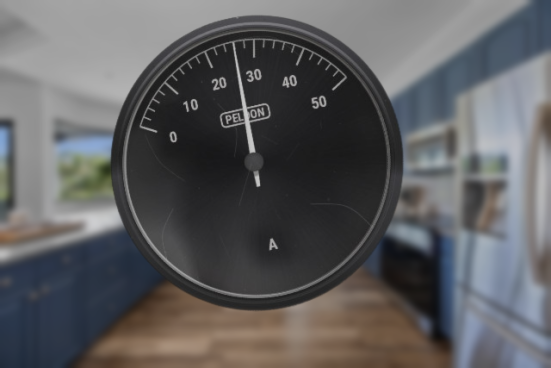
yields 26 A
